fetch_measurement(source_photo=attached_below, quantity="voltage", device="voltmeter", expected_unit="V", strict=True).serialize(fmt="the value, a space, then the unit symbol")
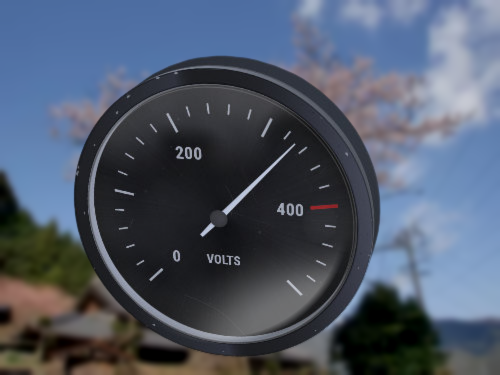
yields 330 V
